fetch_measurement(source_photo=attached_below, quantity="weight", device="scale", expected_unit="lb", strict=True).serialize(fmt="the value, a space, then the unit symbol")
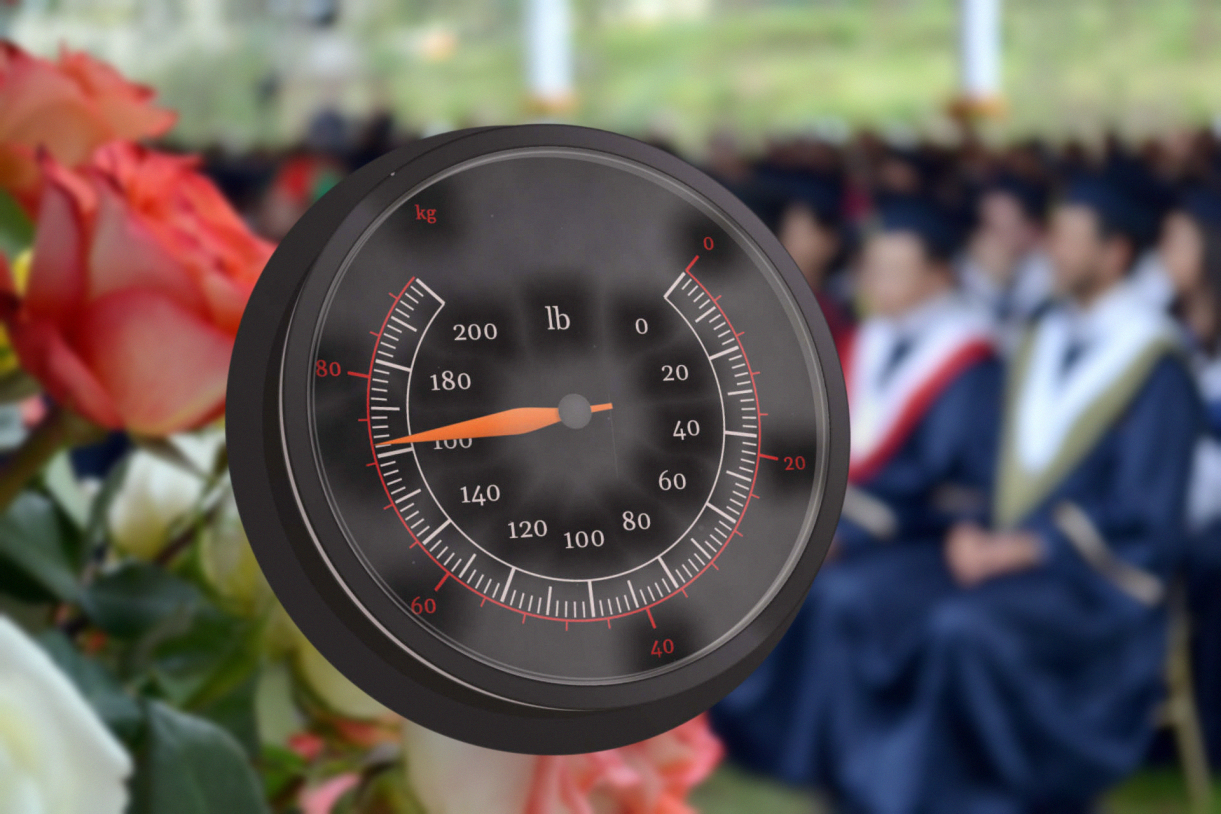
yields 162 lb
